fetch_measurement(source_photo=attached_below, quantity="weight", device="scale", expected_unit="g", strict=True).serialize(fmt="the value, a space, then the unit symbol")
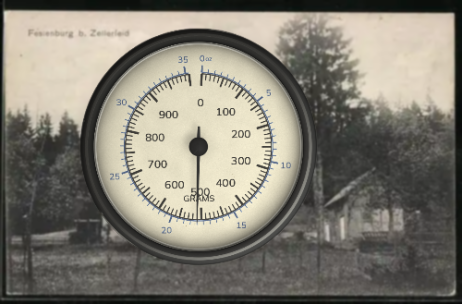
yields 510 g
